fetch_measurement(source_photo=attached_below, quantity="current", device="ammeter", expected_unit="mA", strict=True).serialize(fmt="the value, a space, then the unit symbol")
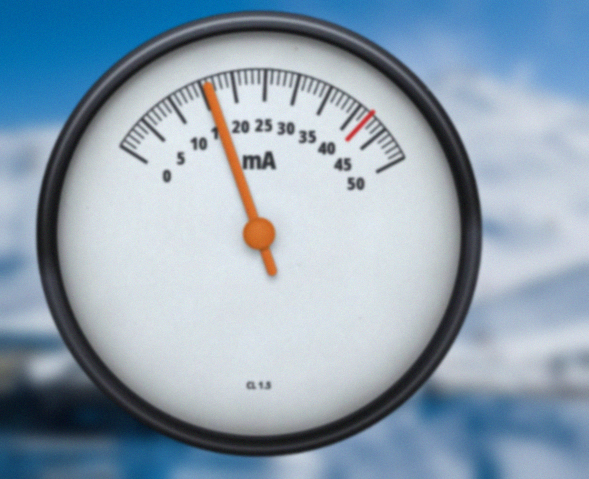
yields 16 mA
